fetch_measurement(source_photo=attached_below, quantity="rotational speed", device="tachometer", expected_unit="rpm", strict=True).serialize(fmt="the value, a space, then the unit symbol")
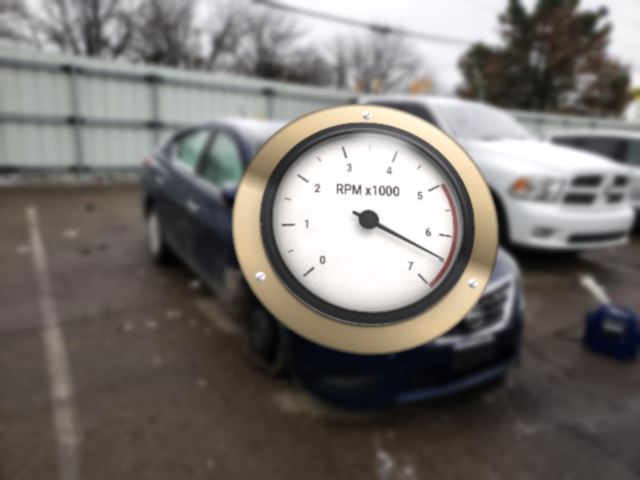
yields 6500 rpm
